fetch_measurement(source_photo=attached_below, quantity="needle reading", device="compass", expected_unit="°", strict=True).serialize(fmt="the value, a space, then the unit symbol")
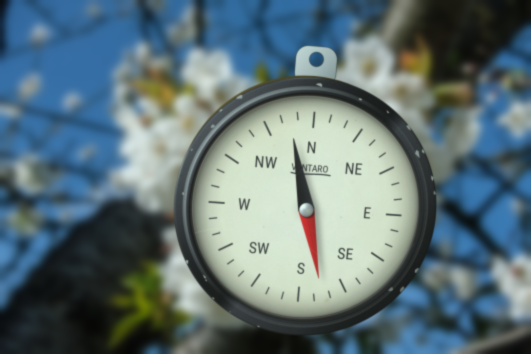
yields 165 °
